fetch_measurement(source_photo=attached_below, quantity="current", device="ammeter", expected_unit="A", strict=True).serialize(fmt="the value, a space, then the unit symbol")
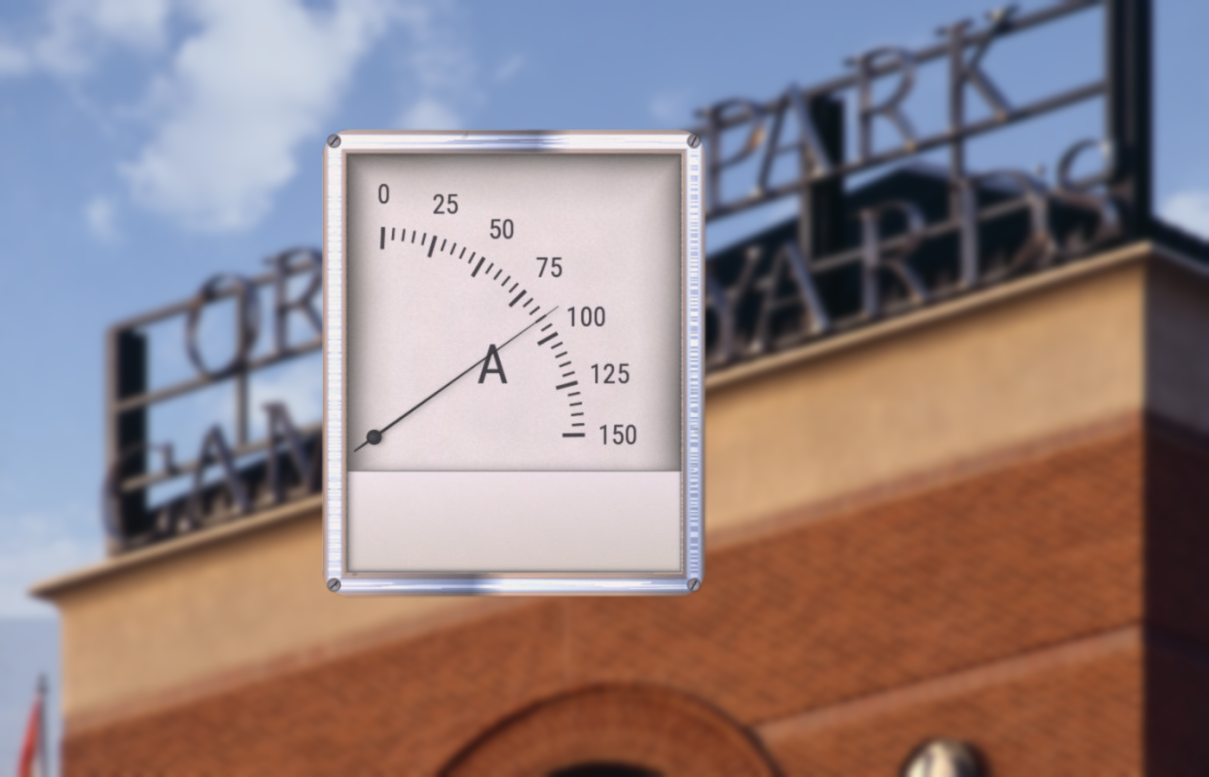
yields 90 A
